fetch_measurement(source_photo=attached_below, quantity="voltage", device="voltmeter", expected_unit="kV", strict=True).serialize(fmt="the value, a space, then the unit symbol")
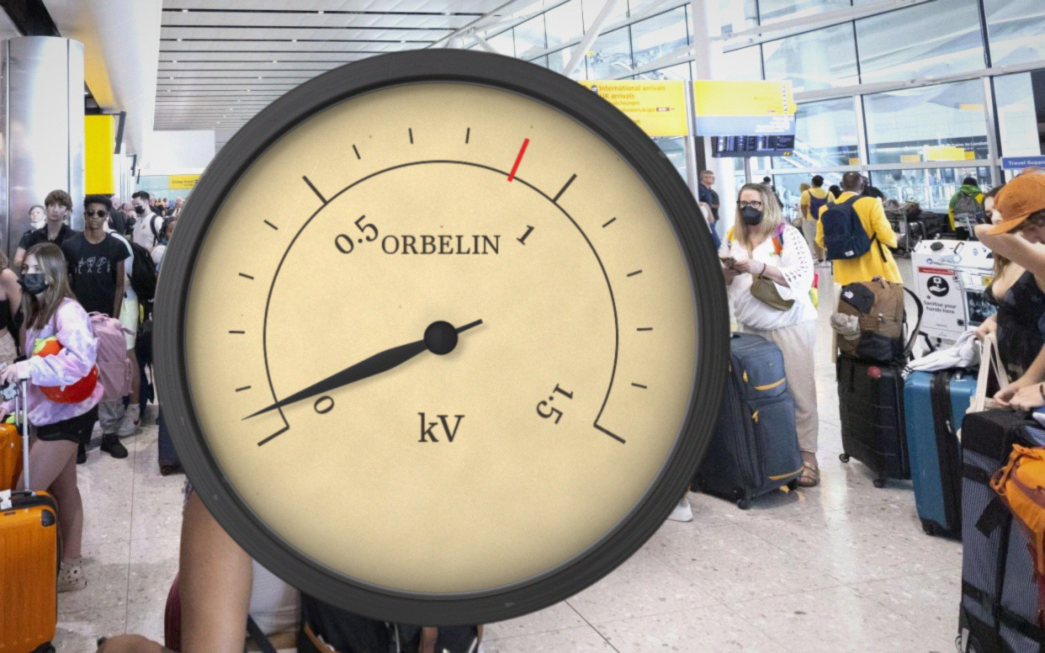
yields 0.05 kV
